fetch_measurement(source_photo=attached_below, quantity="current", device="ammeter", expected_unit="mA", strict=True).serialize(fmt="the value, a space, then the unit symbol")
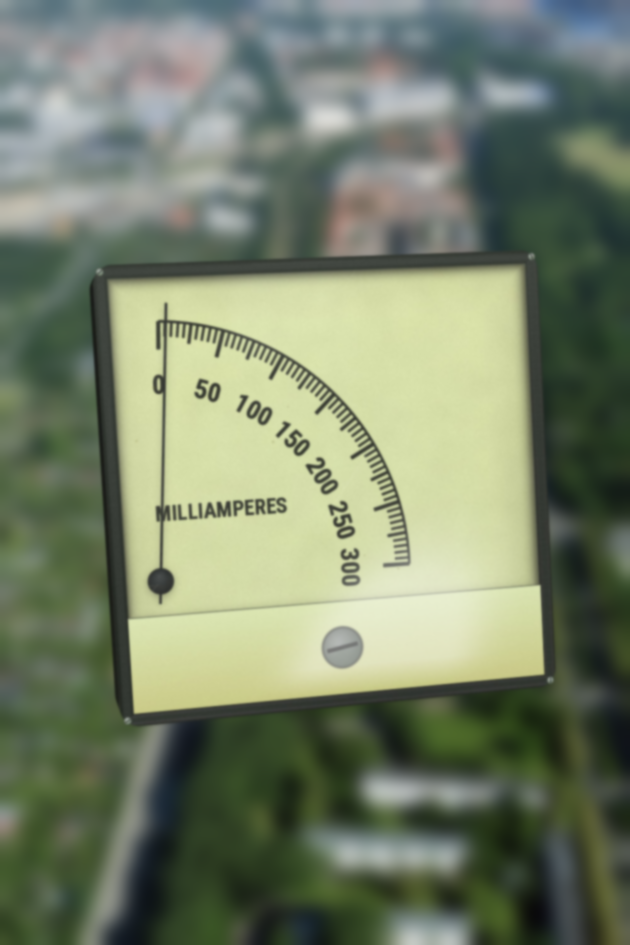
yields 5 mA
